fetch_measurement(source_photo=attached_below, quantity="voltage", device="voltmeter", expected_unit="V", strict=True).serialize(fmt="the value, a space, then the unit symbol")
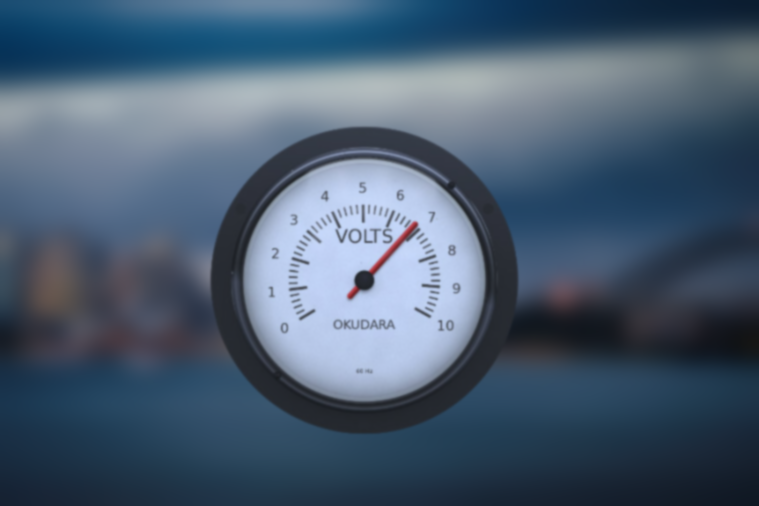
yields 6.8 V
